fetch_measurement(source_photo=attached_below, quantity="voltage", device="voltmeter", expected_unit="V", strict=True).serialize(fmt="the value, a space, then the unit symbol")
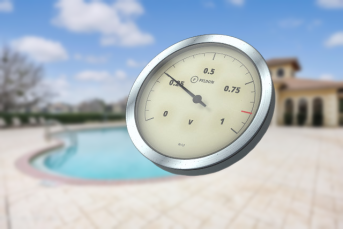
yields 0.25 V
